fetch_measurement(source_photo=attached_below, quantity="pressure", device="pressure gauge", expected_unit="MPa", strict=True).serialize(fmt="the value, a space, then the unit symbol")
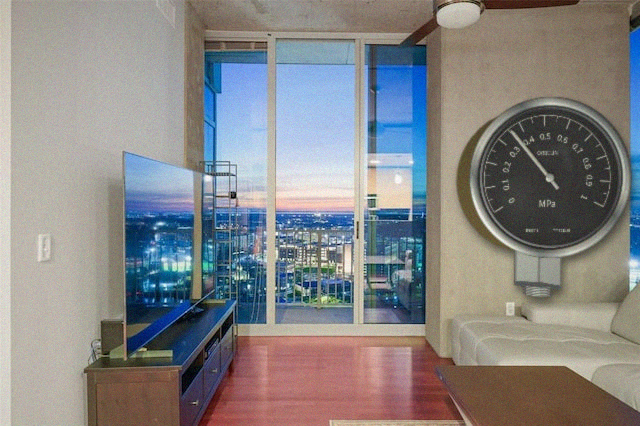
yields 0.35 MPa
